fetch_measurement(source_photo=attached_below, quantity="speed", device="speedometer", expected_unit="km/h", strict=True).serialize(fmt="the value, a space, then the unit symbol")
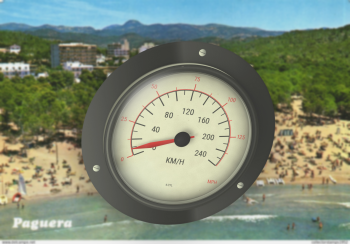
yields 10 km/h
